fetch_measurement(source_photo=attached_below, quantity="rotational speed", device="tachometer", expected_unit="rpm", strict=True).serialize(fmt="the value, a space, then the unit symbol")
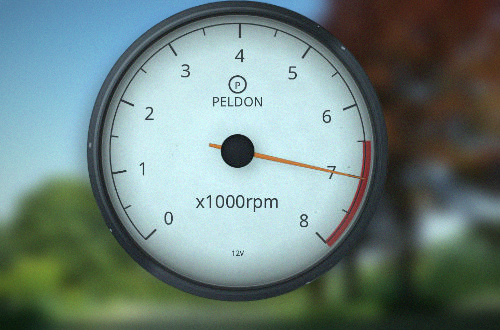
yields 7000 rpm
